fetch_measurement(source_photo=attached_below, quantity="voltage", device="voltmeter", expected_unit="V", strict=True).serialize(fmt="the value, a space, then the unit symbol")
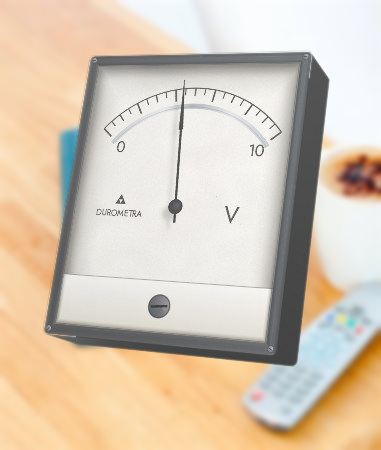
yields 4.5 V
